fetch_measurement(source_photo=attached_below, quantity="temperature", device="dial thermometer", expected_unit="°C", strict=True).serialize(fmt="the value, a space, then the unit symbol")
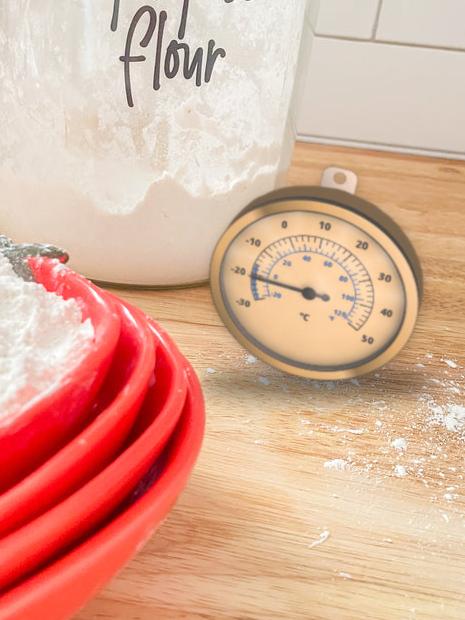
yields -20 °C
